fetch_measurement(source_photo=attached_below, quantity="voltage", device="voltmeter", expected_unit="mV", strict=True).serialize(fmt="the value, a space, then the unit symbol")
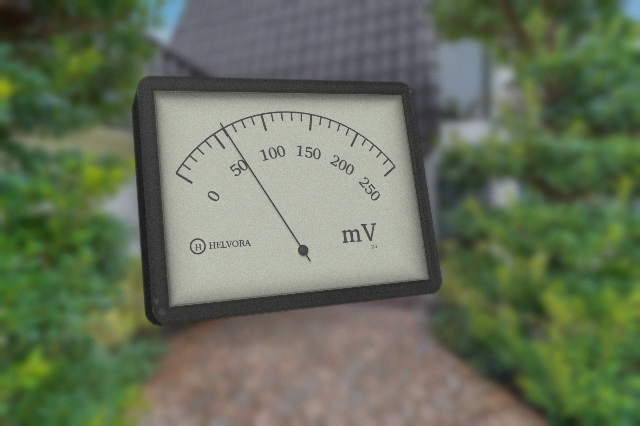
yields 60 mV
